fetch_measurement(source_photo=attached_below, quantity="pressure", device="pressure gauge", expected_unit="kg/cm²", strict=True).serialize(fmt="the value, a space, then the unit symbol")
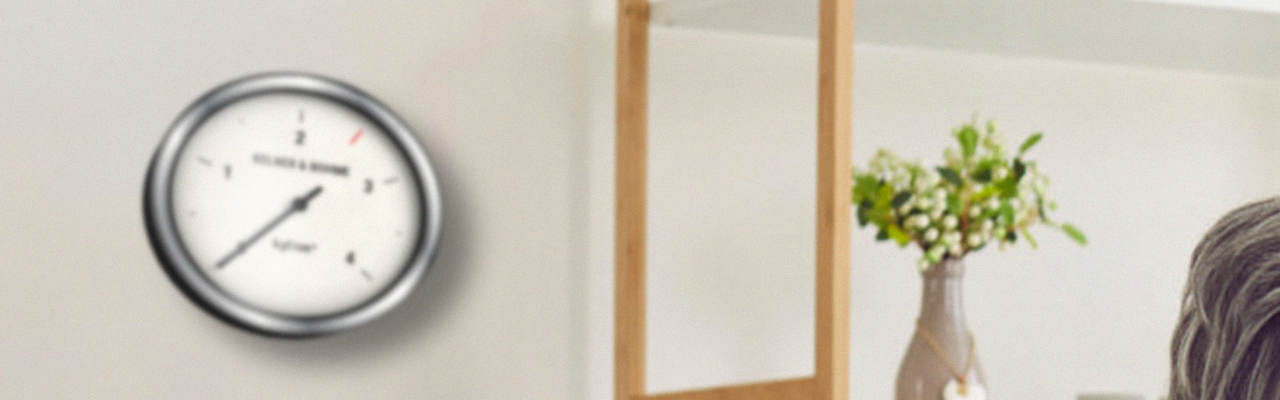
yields 0 kg/cm²
